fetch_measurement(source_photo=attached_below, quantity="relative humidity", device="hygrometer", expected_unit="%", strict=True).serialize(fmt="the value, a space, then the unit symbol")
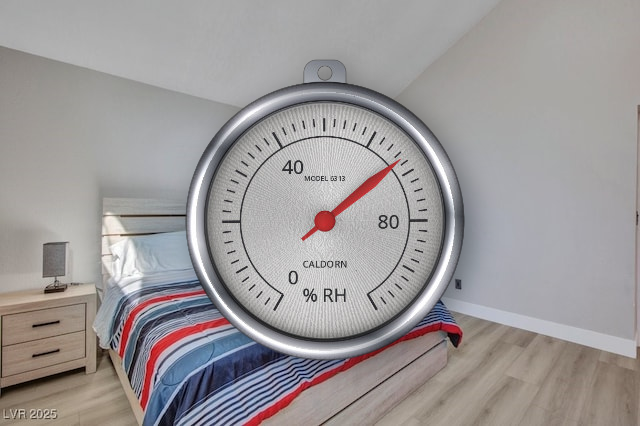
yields 67 %
